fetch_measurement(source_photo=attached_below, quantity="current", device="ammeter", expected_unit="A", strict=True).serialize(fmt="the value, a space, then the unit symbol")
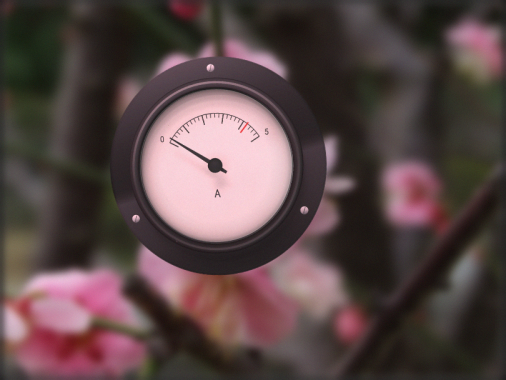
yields 0.2 A
